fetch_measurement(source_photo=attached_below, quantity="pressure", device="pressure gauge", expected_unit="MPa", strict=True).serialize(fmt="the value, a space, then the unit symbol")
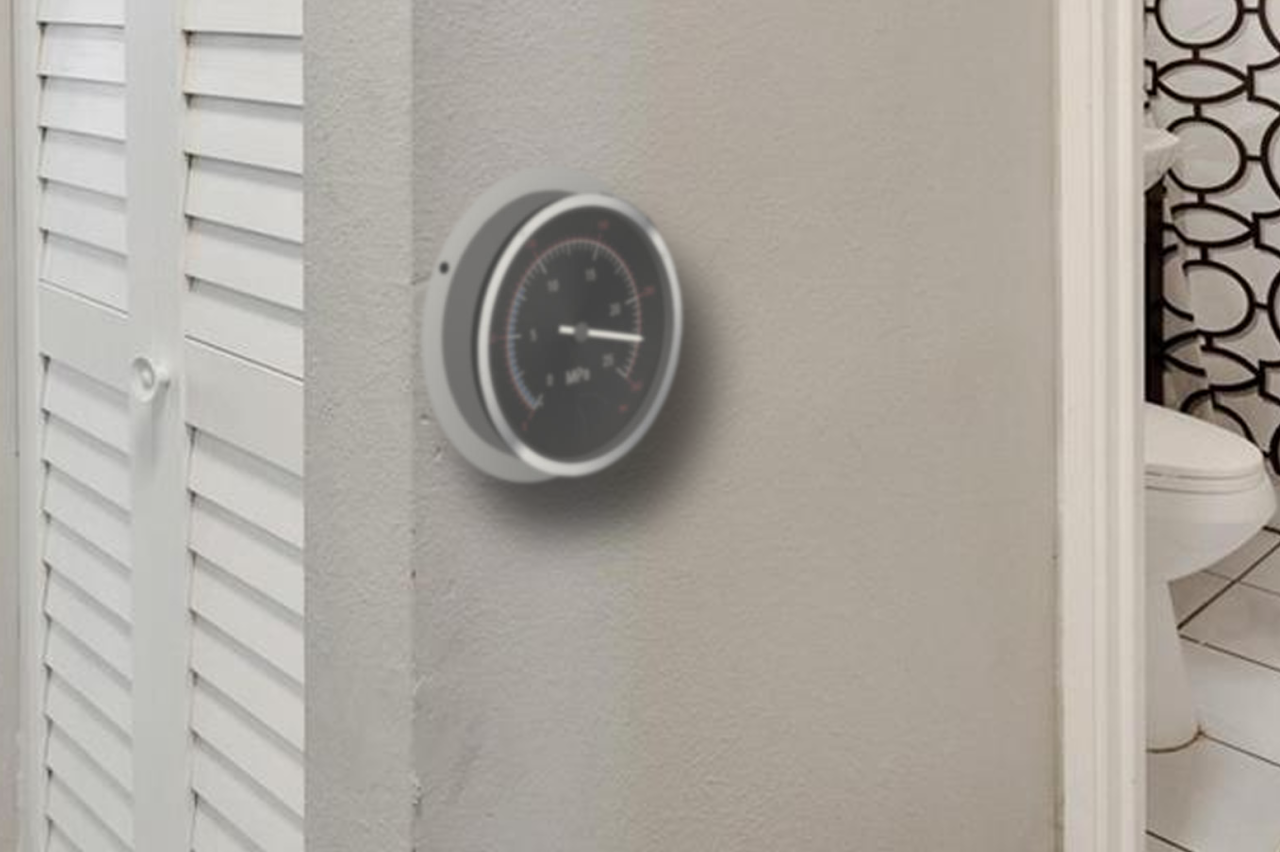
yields 22.5 MPa
